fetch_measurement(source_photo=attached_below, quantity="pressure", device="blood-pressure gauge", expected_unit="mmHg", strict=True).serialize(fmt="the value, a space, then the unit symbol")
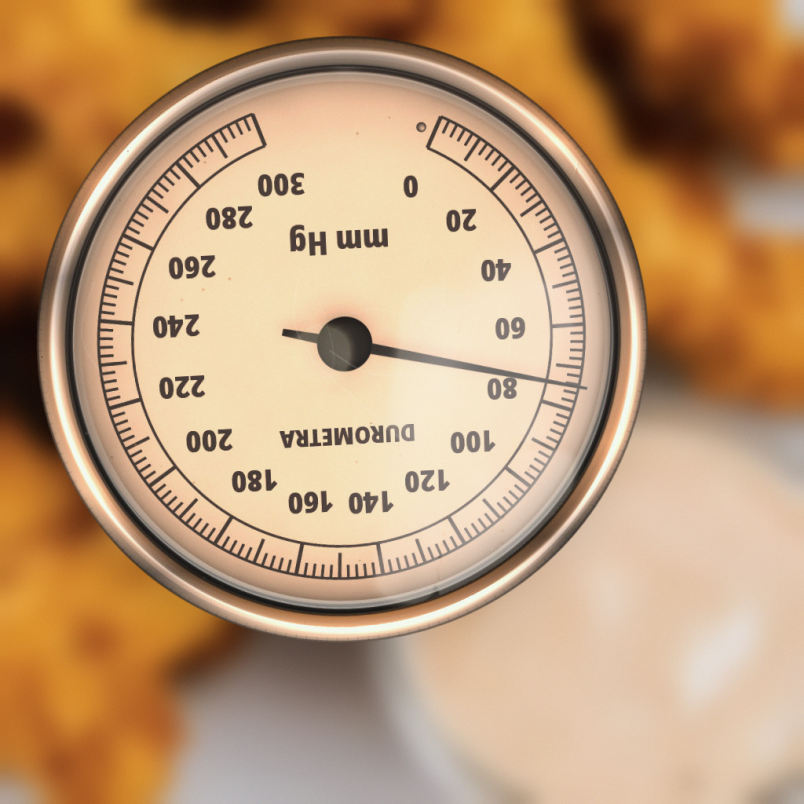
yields 74 mmHg
